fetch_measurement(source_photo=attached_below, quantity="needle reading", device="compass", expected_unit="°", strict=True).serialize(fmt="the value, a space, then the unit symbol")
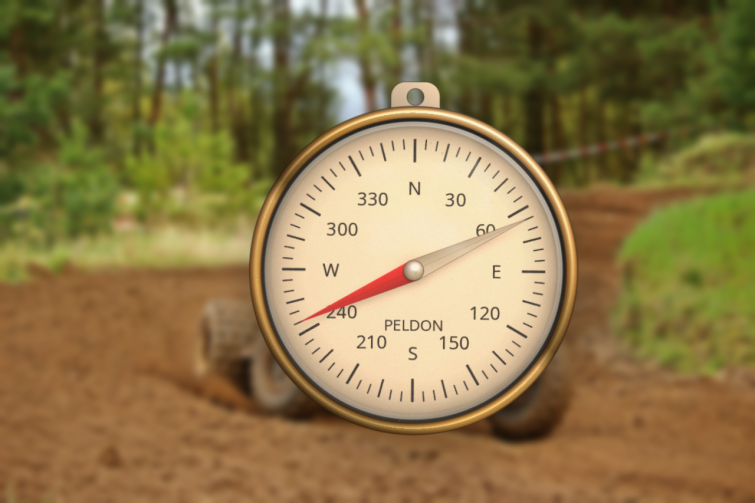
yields 245 °
